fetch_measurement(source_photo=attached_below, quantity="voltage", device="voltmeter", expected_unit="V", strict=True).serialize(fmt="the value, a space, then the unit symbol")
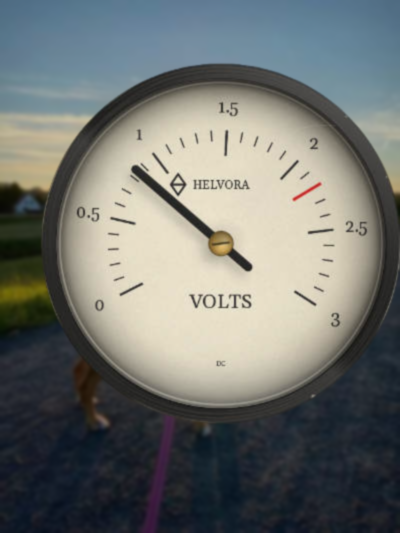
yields 0.85 V
